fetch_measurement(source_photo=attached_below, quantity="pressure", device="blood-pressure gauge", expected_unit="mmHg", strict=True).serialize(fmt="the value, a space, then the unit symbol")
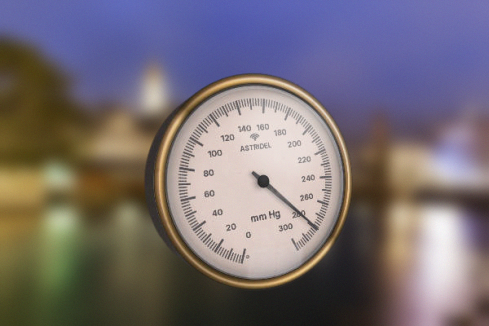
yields 280 mmHg
